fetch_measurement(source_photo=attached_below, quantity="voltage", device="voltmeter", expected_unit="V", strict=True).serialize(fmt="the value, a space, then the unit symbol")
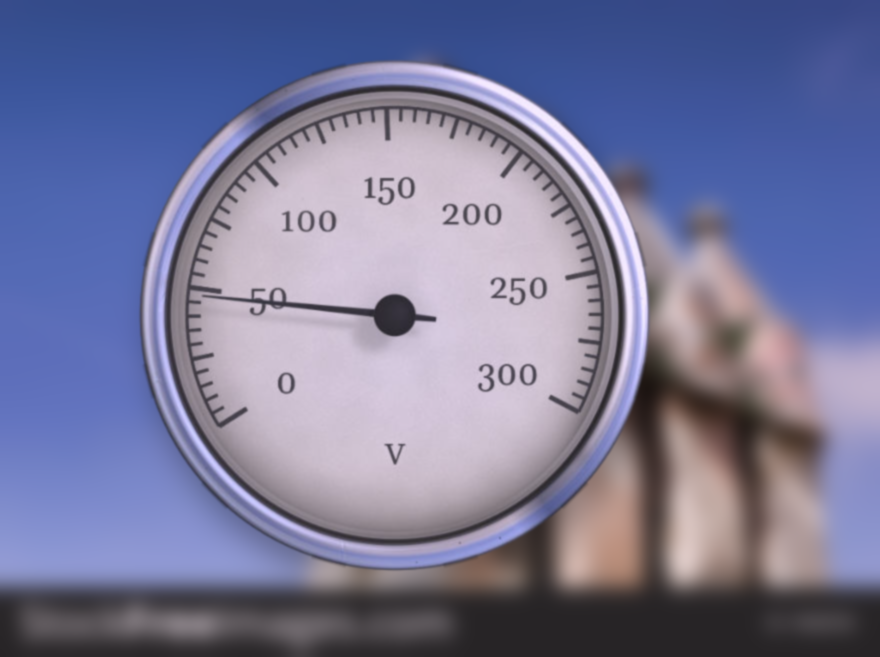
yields 47.5 V
